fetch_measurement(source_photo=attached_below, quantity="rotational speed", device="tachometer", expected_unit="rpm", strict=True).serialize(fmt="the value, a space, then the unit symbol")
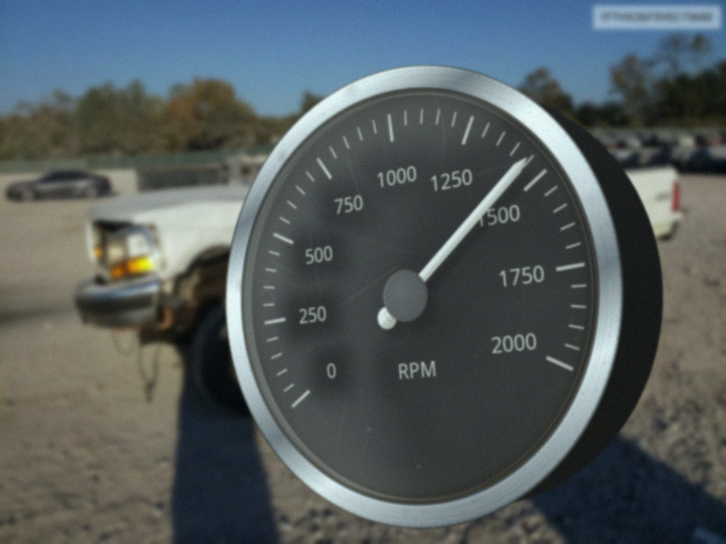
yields 1450 rpm
